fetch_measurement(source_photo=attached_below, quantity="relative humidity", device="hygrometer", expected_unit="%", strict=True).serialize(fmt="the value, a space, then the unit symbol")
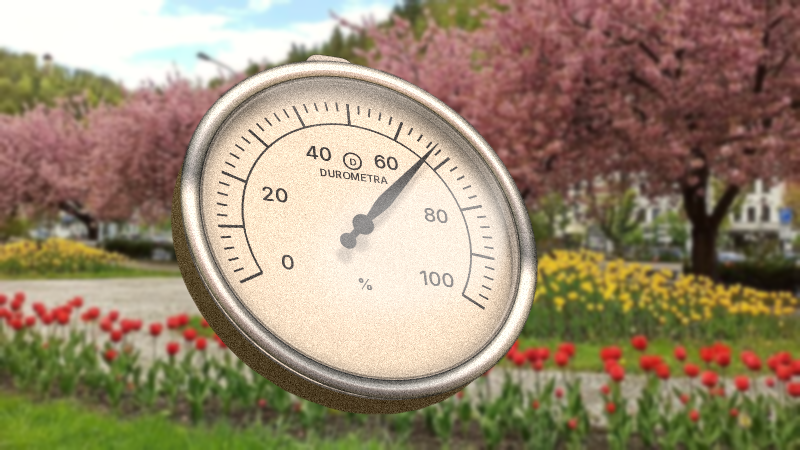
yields 67 %
